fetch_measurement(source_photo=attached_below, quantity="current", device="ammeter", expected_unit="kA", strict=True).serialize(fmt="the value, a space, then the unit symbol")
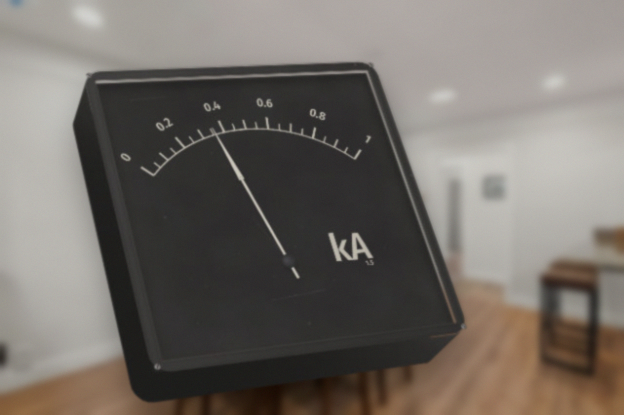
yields 0.35 kA
